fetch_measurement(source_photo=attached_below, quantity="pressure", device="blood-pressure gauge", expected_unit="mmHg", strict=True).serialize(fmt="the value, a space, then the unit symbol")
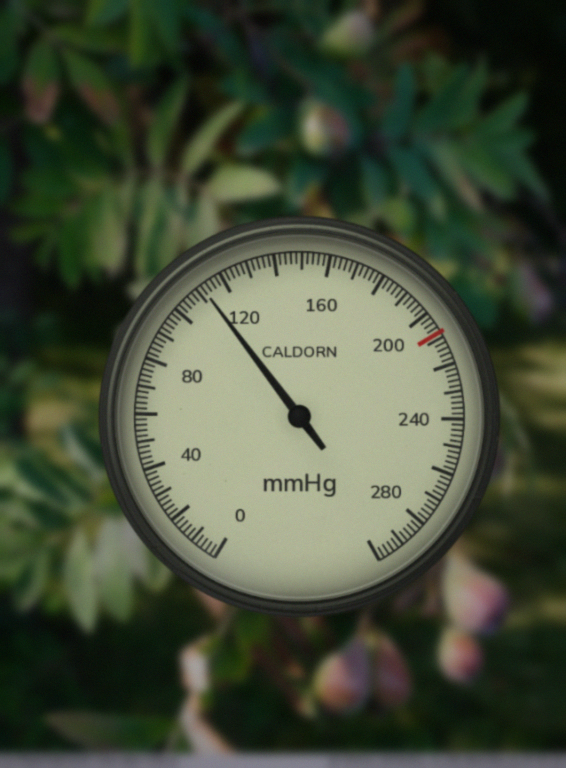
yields 112 mmHg
